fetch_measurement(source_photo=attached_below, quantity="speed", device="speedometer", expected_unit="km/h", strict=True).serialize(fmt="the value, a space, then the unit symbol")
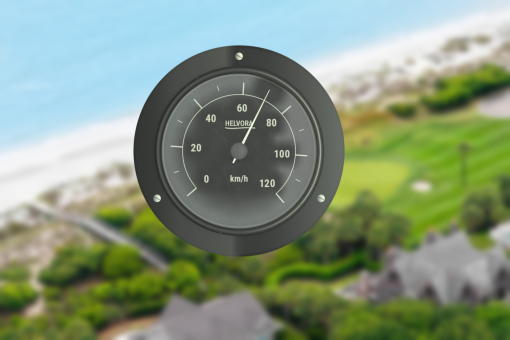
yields 70 km/h
